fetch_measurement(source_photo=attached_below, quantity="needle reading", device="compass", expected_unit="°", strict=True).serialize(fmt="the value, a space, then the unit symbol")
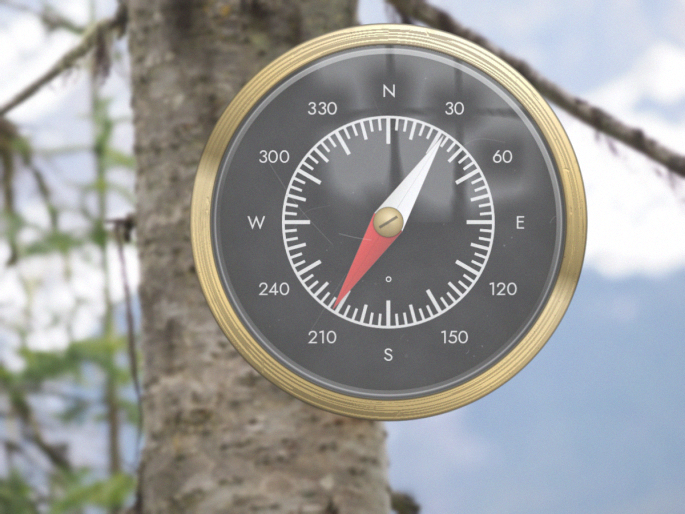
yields 212.5 °
